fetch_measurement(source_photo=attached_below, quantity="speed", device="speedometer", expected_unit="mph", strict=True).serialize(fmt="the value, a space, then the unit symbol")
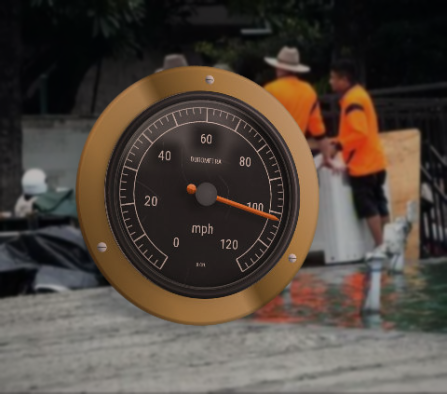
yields 102 mph
